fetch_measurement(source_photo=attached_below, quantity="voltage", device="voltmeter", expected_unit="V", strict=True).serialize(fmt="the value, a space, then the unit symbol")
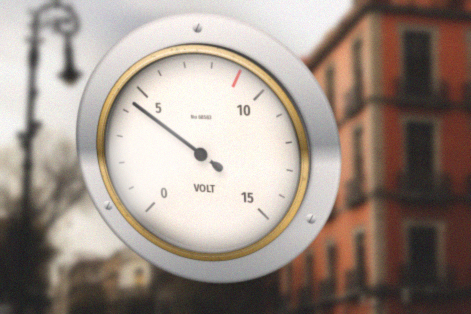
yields 4.5 V
